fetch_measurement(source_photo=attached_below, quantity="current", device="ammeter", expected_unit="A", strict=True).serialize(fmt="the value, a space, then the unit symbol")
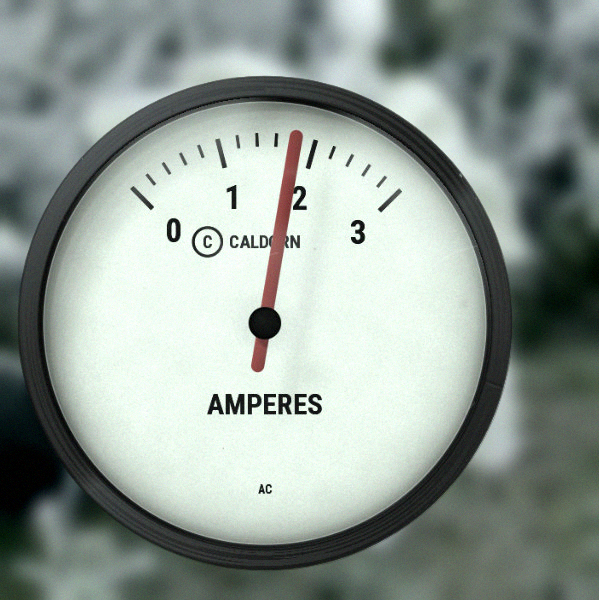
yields 1.8 A
